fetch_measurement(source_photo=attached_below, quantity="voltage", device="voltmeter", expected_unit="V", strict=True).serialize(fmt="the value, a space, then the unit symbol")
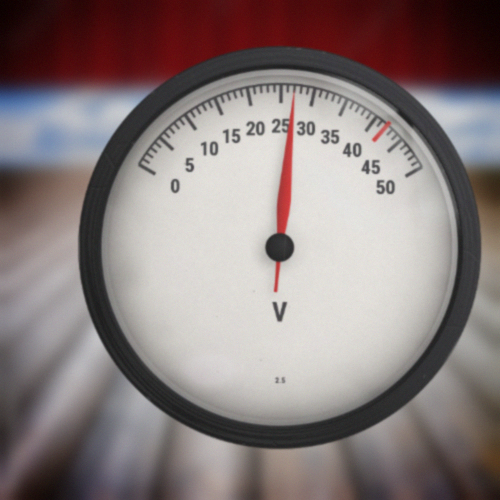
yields 27 V
